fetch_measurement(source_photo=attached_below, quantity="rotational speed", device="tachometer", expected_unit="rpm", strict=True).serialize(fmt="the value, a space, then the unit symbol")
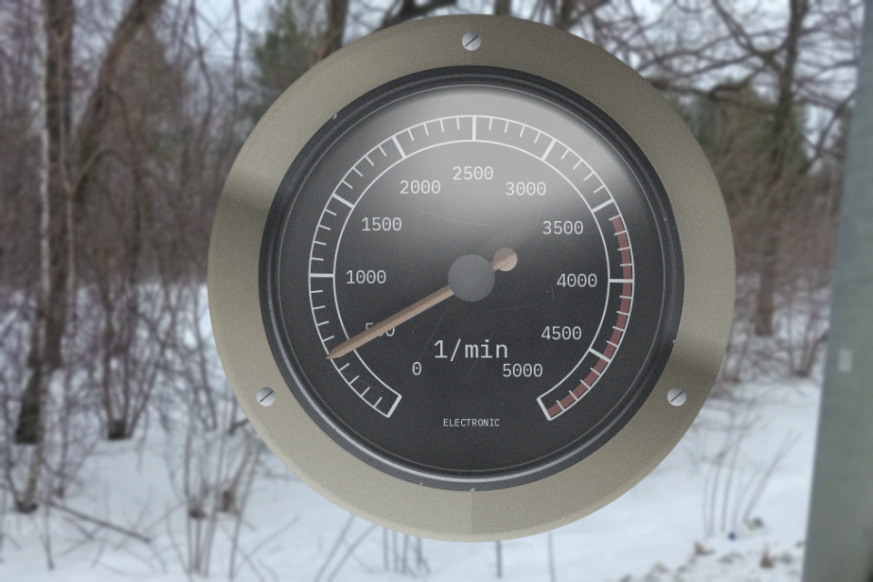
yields 500 rpm
